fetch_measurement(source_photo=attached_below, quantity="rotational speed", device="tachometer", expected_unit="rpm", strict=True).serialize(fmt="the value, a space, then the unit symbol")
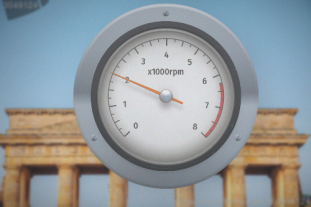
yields 2000 rpm
